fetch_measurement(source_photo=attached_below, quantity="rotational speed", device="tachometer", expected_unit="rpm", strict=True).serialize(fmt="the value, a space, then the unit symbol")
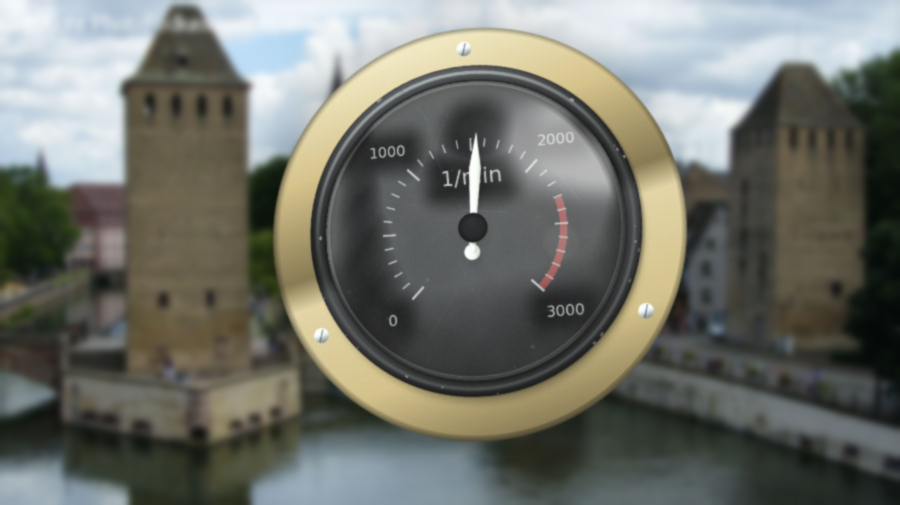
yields 1550 rpm
